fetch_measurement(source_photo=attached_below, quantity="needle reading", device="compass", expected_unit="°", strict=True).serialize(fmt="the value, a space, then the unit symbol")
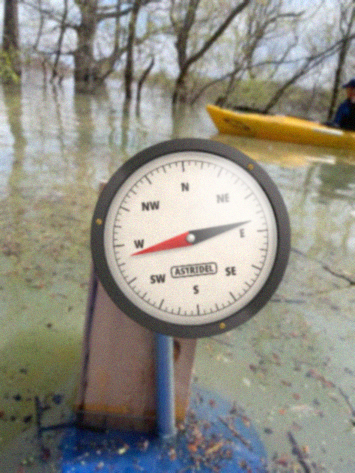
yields 260 °
